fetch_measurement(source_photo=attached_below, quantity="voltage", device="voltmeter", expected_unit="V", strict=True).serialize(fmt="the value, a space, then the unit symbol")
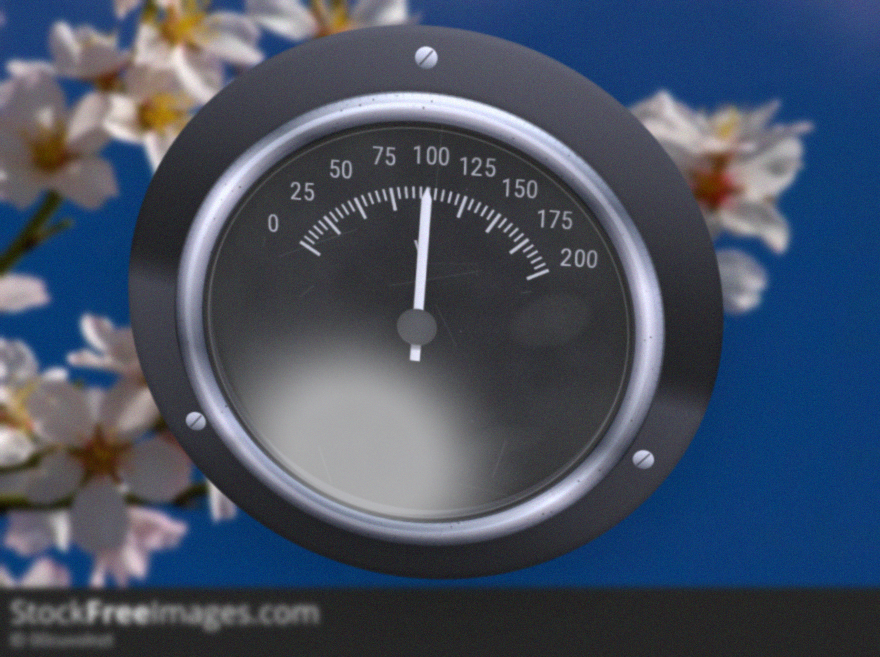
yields 100 V
